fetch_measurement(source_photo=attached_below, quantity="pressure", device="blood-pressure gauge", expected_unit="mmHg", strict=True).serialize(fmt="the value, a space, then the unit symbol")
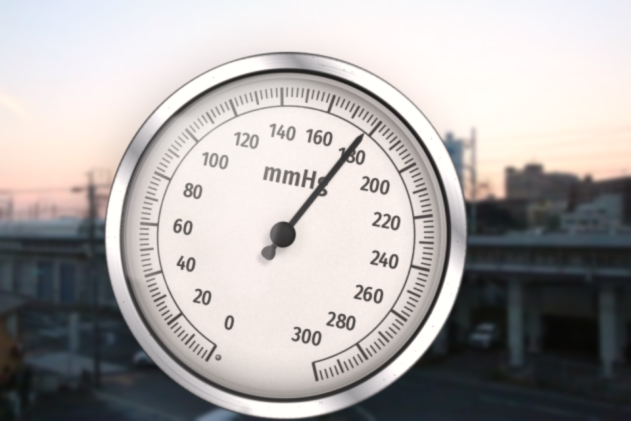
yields 178 mmHg
